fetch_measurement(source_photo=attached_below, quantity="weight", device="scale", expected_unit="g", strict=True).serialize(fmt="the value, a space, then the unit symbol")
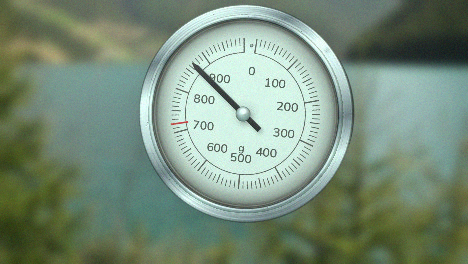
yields 870 g
